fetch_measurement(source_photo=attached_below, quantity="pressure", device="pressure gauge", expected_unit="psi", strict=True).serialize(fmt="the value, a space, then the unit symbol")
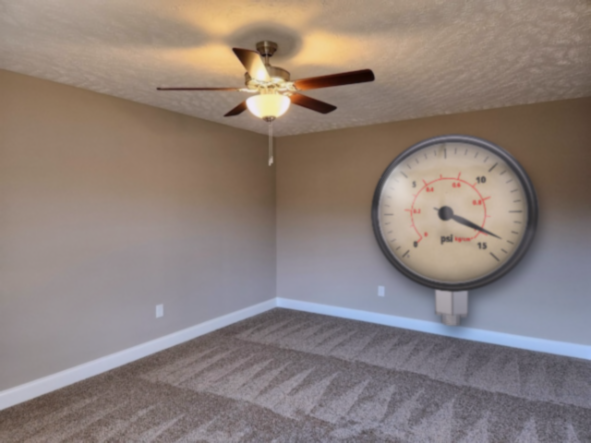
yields 14 psi
